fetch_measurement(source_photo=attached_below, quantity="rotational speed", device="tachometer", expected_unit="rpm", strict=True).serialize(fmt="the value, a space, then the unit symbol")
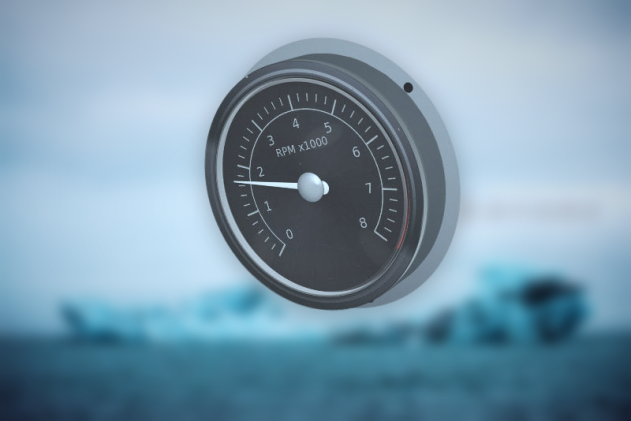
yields 1700 rpm
